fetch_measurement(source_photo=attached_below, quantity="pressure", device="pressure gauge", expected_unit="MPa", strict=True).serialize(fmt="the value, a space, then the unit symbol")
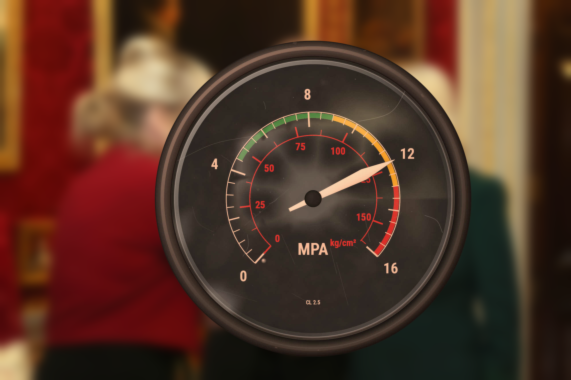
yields 12 MPa
